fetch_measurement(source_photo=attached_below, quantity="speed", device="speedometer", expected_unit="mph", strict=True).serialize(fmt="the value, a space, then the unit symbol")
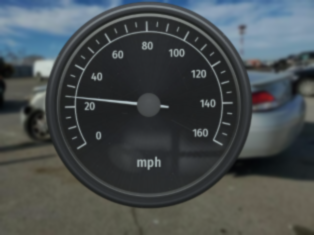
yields 25 mph
